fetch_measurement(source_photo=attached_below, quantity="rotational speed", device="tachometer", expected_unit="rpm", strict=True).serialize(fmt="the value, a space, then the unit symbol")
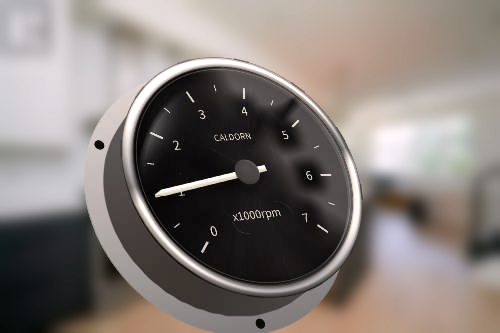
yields 1000 rpm
